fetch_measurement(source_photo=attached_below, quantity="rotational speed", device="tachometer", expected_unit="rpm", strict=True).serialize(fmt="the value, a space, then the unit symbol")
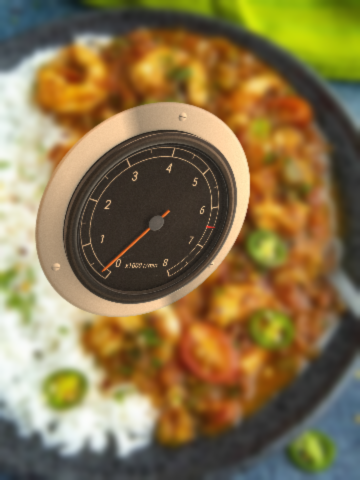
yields 250 rpm
